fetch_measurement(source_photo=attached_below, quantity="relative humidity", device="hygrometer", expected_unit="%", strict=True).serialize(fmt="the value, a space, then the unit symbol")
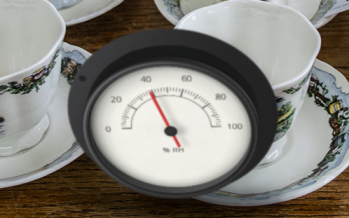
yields 40 %
